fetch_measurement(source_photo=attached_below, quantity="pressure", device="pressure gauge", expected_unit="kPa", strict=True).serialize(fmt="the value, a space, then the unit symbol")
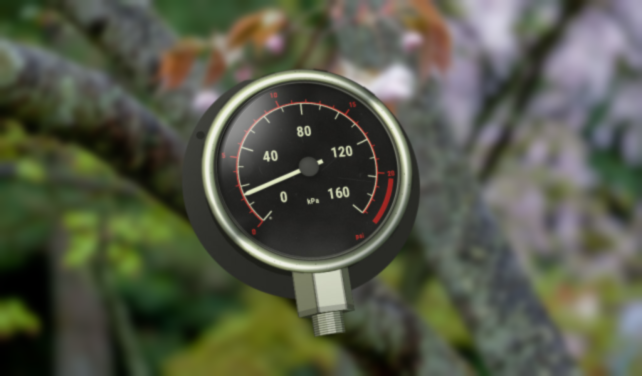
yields 15 kPa
